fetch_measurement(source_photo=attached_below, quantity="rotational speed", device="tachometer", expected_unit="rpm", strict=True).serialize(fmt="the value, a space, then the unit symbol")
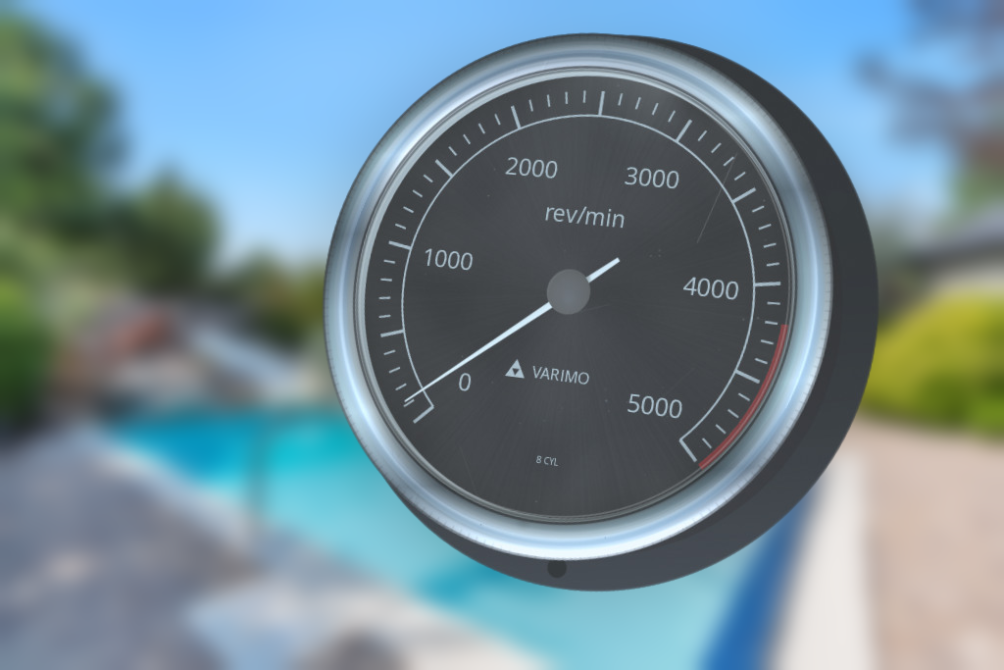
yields 100 rpm
